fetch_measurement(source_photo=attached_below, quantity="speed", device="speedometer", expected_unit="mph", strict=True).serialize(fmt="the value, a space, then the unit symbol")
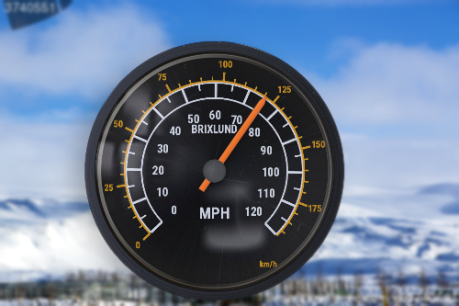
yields 75 mph
